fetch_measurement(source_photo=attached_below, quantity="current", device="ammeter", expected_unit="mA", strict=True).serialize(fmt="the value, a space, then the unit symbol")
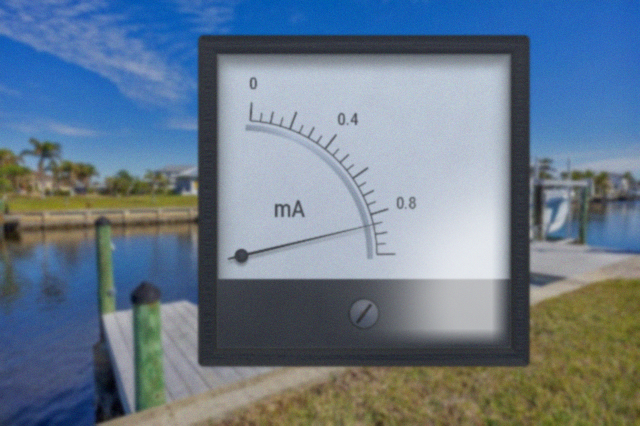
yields 0.85 mA
